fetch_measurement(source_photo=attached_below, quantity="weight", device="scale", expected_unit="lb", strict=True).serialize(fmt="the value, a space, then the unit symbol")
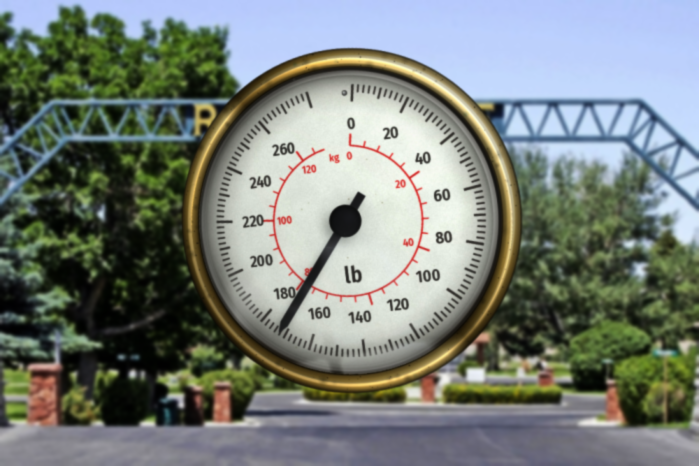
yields 172 lb
